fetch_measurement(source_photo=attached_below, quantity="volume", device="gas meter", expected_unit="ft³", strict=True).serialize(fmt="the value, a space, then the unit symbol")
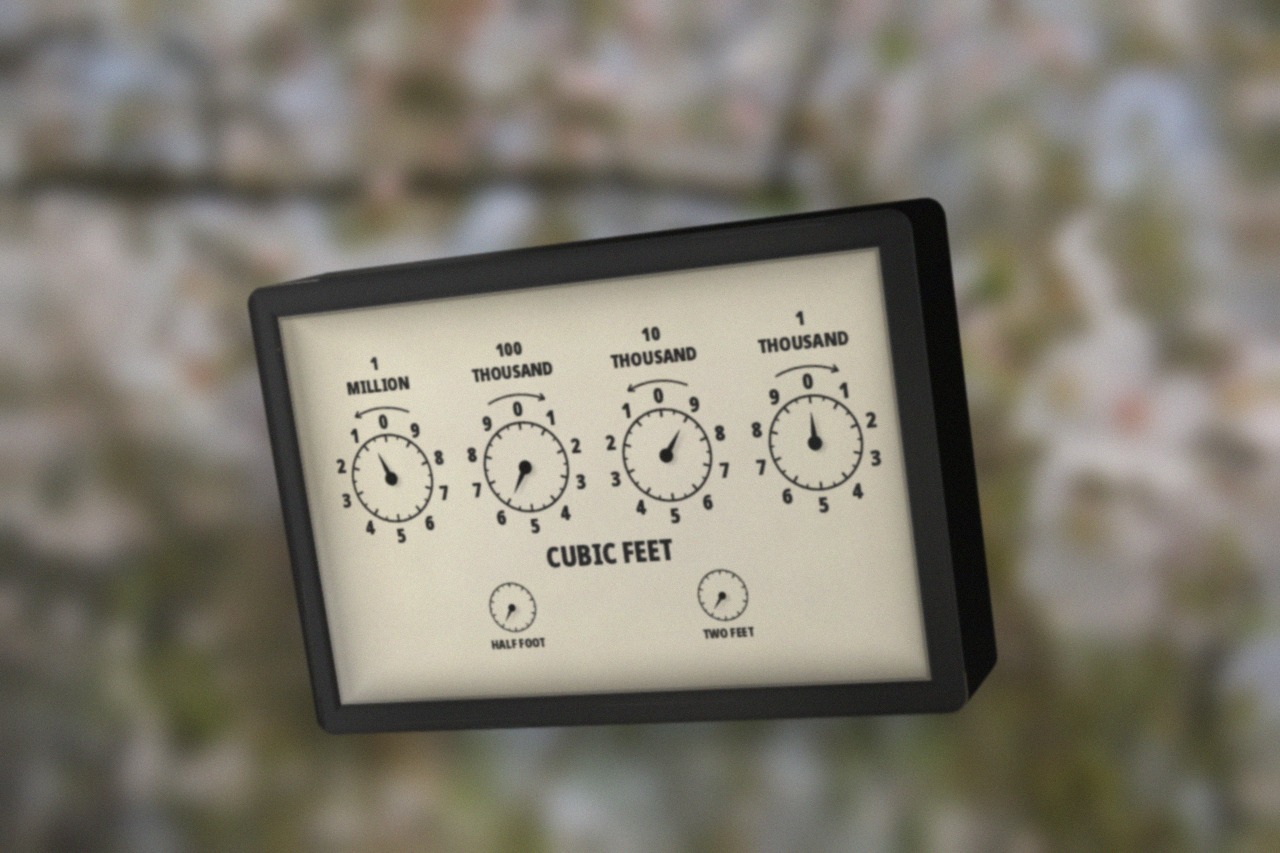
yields 59000 ft³
